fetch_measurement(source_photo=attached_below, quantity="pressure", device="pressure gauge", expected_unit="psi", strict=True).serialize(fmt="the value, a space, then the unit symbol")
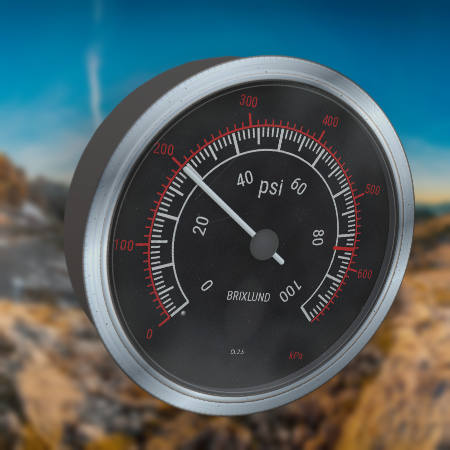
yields 29 psi
